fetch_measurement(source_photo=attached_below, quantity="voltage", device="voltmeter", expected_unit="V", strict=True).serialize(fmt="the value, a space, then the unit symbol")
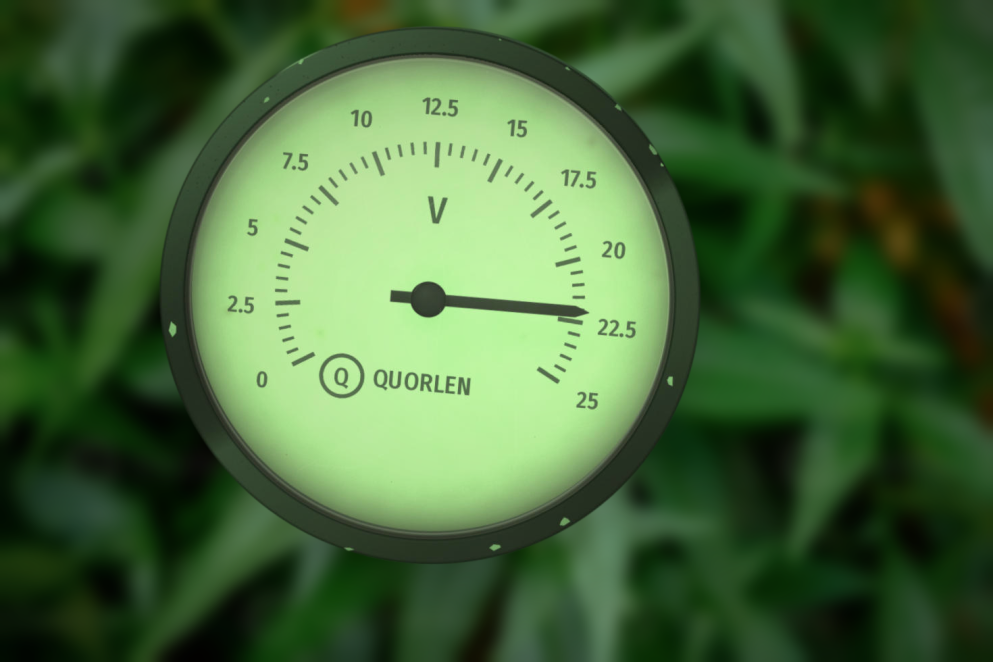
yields 22 V
